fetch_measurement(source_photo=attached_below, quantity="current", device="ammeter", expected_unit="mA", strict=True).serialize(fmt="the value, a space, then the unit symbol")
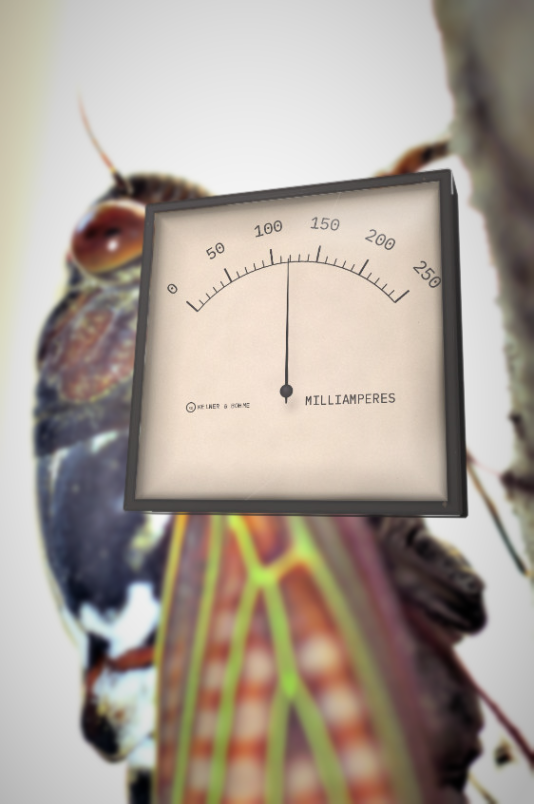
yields 120 mA
